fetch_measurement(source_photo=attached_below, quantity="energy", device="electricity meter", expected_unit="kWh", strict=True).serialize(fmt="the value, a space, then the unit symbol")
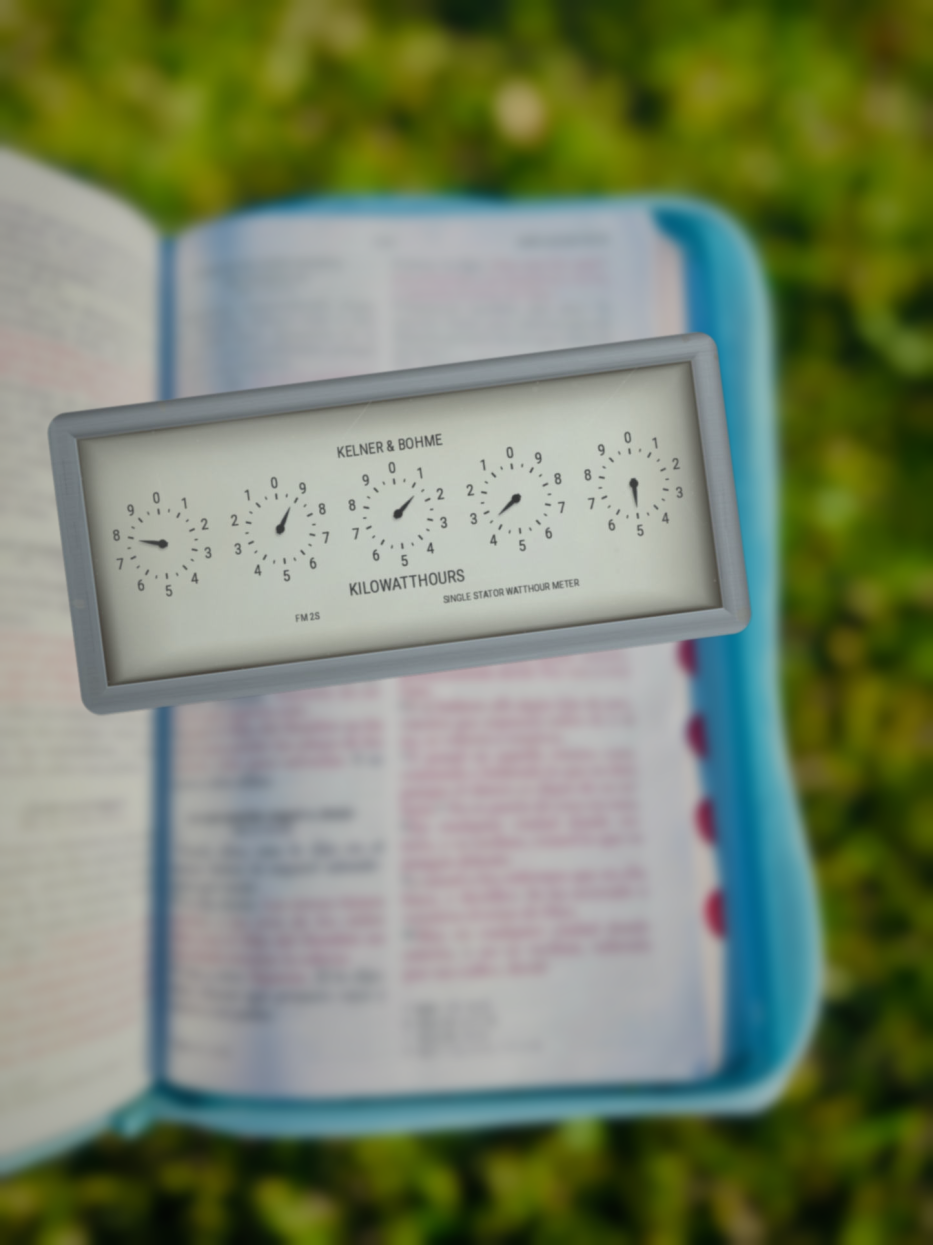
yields 79135 kWh
